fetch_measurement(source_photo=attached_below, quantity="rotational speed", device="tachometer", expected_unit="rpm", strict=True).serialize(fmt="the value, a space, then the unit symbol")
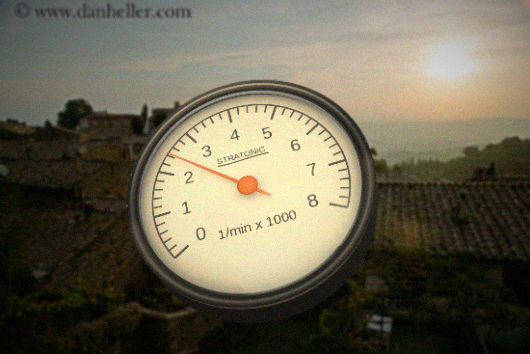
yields 2400 rpm
